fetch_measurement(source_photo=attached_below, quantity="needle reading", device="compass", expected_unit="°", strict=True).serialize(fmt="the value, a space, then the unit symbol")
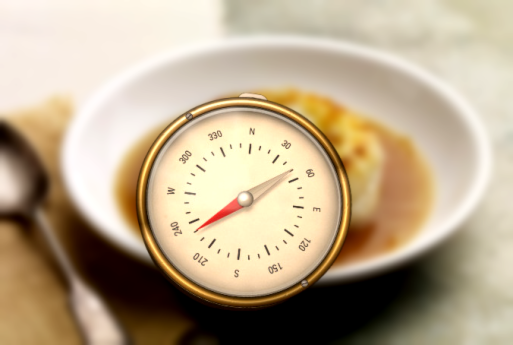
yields 230 °
